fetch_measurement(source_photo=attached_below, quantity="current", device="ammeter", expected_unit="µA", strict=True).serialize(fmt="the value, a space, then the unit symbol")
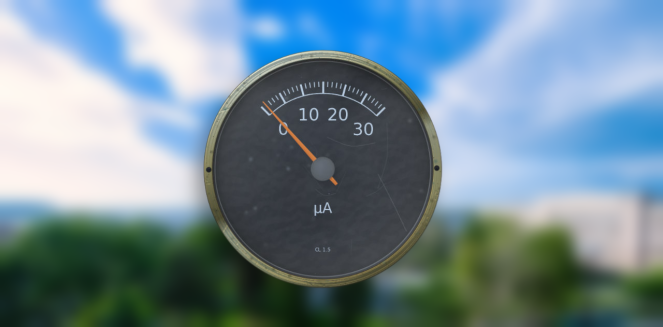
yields 1 µA
